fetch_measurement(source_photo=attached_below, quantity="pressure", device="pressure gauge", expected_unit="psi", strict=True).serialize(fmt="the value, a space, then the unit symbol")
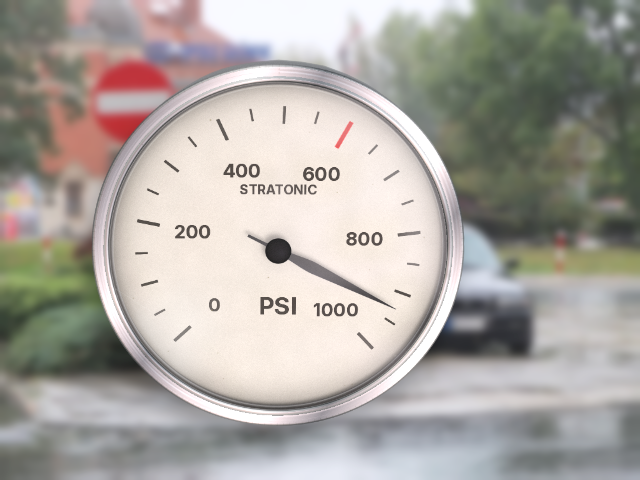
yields 925 psi
